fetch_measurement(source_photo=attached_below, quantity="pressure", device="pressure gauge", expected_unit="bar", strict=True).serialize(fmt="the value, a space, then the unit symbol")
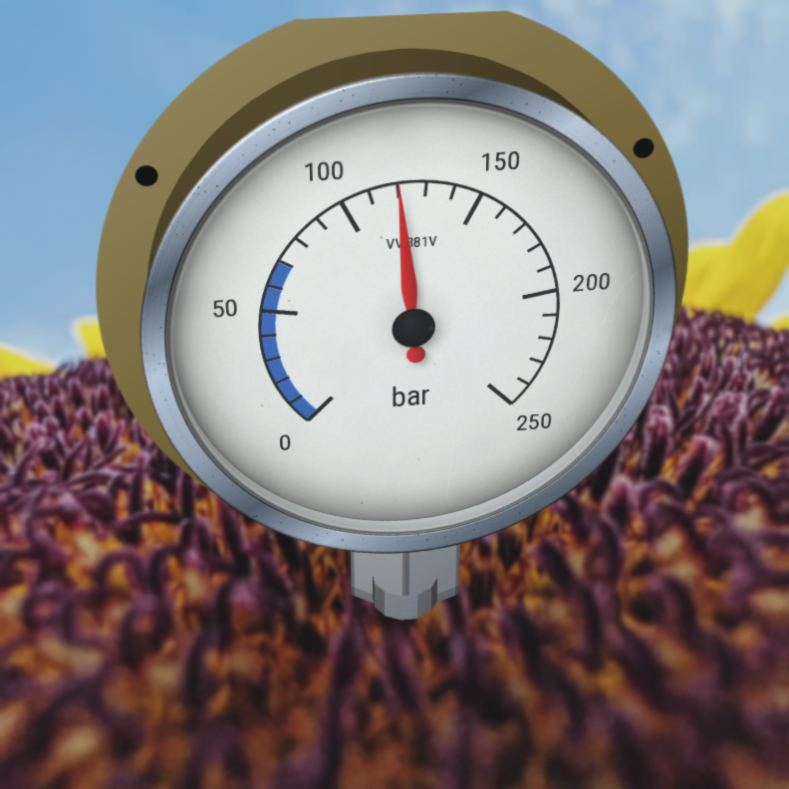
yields 120 bar
